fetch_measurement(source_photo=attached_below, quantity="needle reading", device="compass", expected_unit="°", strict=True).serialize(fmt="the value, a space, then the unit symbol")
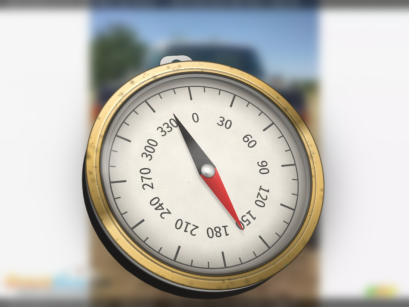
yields 160 °
